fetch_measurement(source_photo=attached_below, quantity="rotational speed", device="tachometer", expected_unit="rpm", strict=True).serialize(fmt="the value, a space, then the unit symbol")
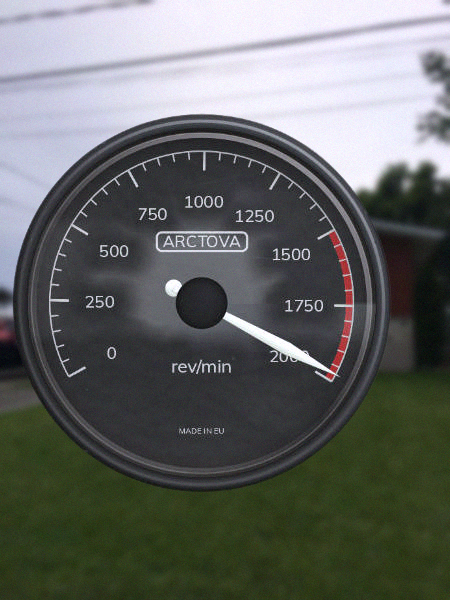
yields 1975 rpm
